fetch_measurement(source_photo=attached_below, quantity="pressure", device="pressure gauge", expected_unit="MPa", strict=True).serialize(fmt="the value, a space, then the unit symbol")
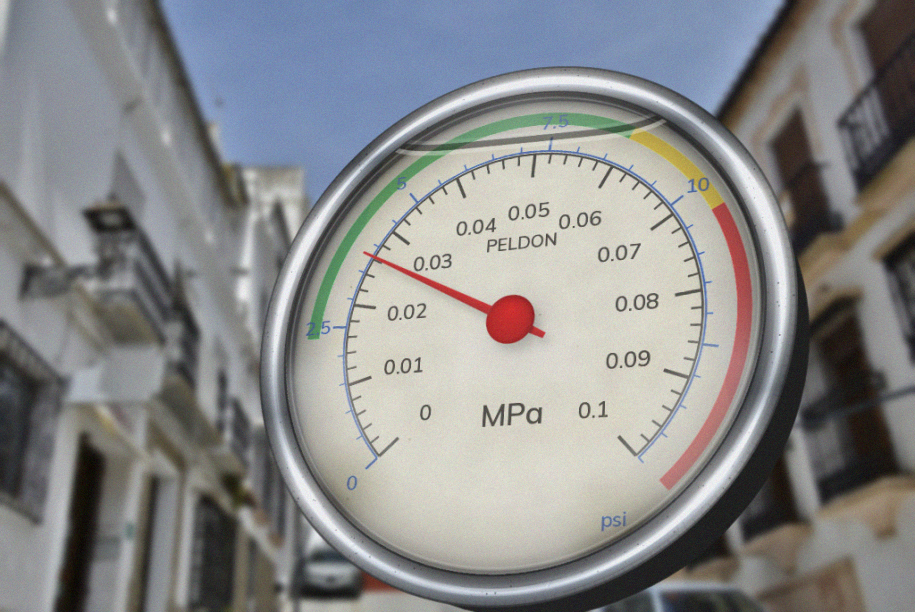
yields 0.026 MPa
